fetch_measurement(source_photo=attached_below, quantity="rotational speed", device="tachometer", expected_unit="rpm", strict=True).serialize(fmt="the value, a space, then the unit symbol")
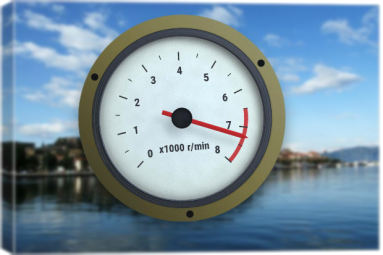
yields 7250 rpm
